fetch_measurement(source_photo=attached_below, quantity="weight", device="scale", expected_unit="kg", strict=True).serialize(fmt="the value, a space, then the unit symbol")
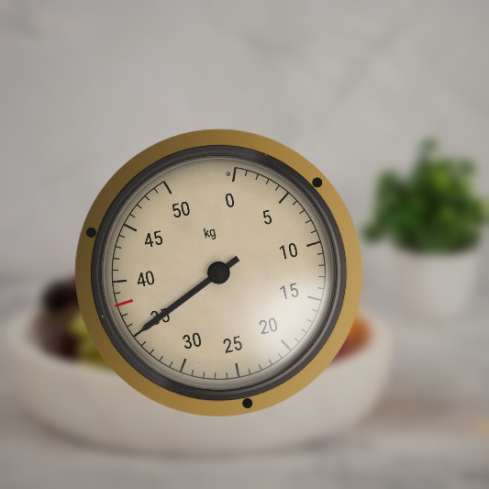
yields 35 kg
